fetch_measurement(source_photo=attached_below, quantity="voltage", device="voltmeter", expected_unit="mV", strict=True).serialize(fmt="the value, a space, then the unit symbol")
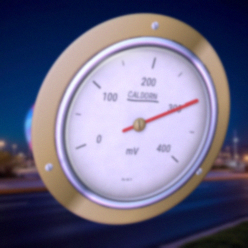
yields 300 mV
